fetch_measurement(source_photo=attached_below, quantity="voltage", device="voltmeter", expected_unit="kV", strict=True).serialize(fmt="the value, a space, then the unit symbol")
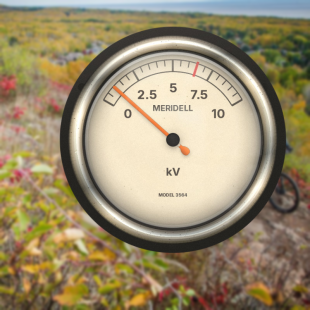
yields 1 kV
